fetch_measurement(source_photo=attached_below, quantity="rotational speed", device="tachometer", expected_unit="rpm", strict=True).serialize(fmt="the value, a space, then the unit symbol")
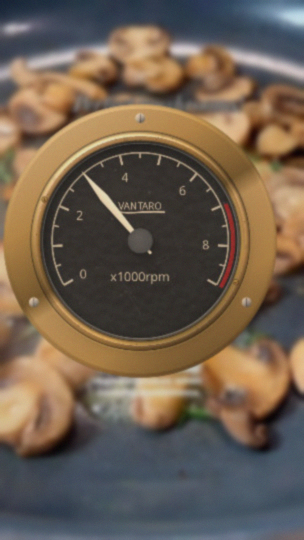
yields 3000 rpm
